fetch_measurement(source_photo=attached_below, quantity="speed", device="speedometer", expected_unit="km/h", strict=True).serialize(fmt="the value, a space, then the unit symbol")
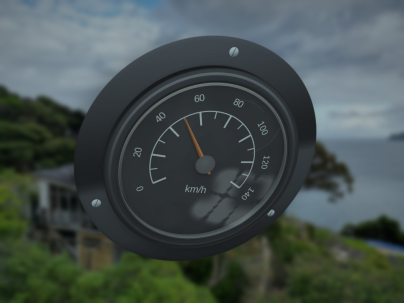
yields 50 km/h
